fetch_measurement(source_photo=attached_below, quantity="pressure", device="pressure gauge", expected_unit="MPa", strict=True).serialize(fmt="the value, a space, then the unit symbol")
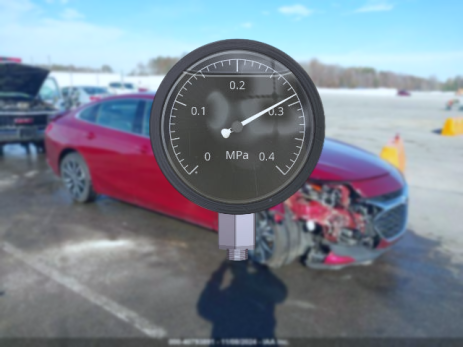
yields 0.29 MPa
